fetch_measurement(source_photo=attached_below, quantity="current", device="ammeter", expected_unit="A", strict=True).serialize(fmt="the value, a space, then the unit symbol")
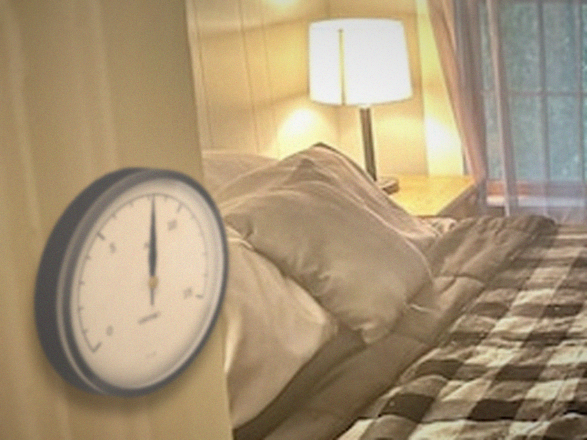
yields 8 A
